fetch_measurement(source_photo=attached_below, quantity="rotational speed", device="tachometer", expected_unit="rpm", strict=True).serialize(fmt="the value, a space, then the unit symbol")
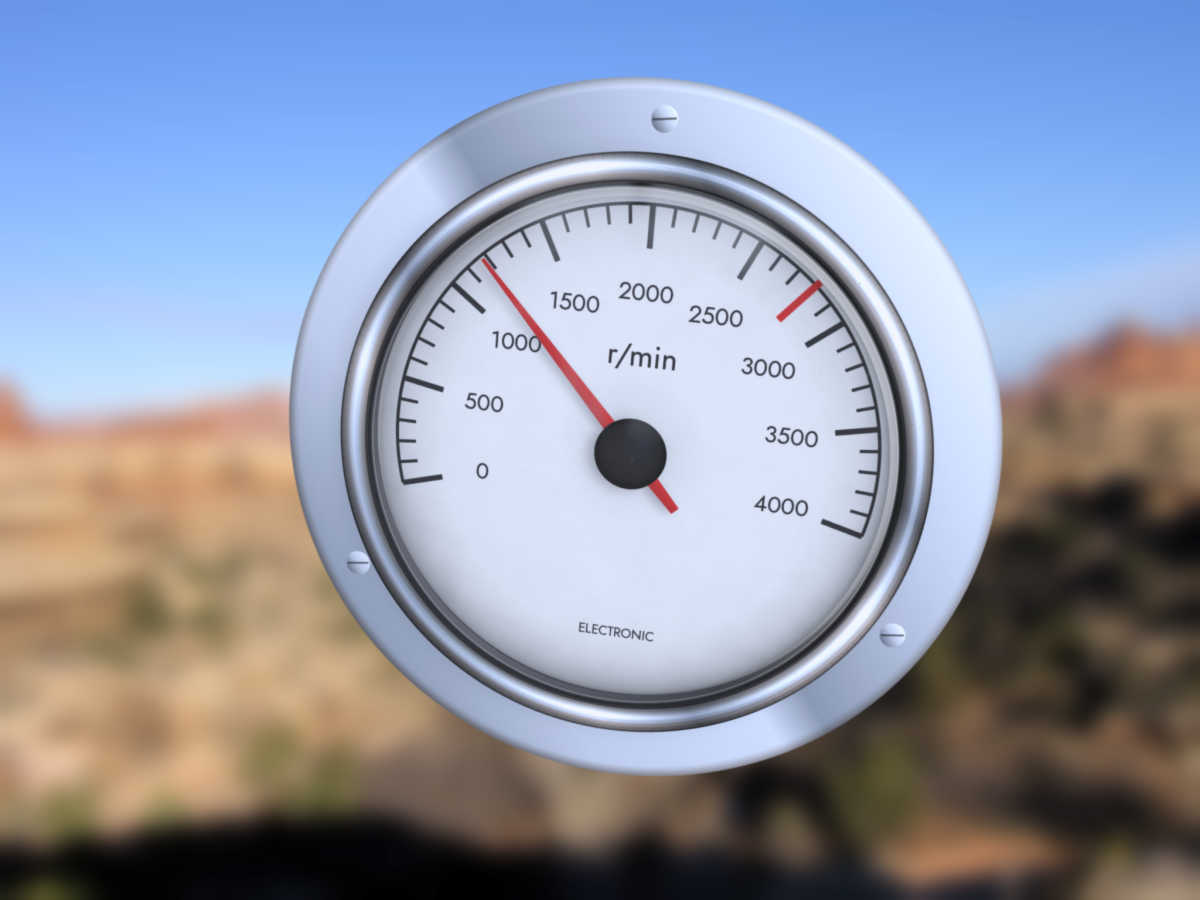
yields 1200 rpm
